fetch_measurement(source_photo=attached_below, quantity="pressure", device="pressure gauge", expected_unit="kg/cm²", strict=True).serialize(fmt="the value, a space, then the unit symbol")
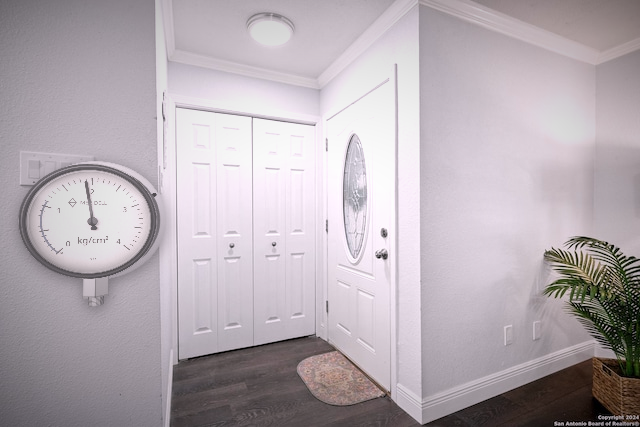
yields 1.9 kg/cm²
